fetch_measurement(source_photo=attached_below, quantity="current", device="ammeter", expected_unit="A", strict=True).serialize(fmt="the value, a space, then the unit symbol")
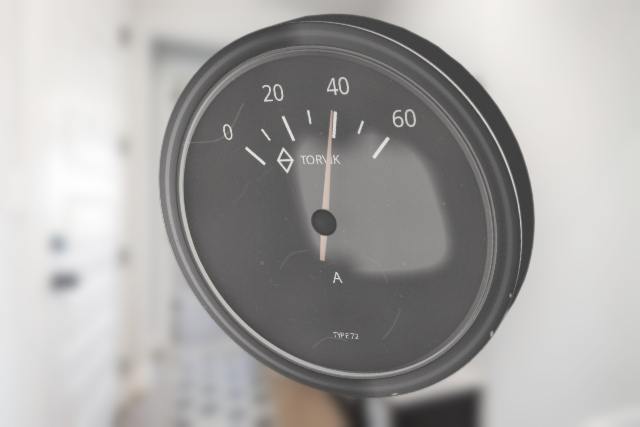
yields 40 A
